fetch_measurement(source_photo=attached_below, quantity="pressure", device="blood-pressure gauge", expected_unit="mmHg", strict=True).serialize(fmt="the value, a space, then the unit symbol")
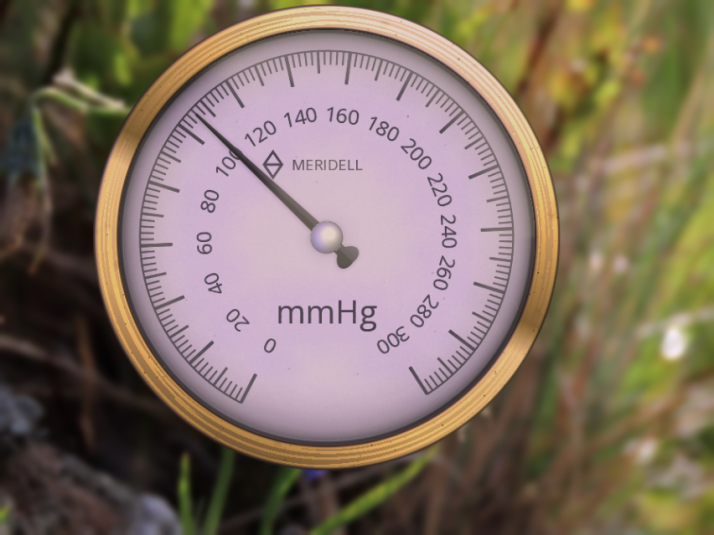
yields 106 mmHg
